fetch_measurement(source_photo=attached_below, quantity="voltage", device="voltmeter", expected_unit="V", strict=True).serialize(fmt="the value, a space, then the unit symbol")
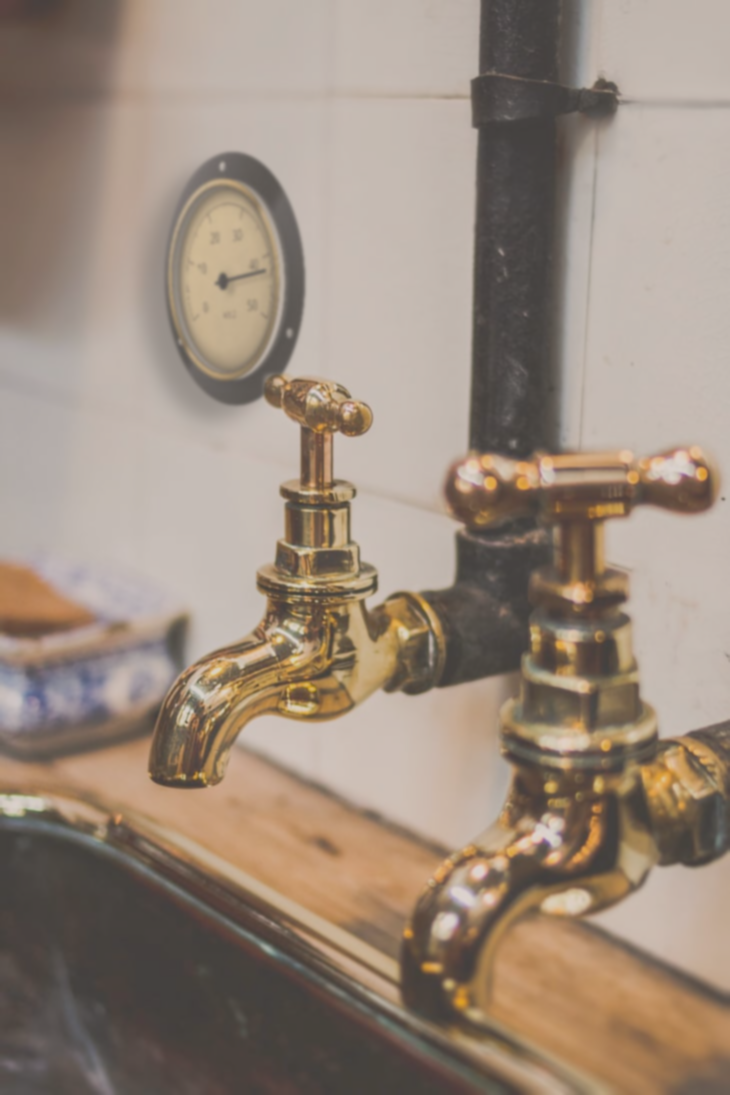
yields 42.5 V
